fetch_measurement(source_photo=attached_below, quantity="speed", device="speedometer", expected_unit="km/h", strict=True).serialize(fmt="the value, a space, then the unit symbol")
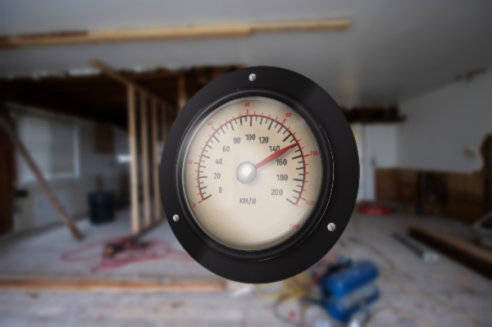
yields 150 km/h
